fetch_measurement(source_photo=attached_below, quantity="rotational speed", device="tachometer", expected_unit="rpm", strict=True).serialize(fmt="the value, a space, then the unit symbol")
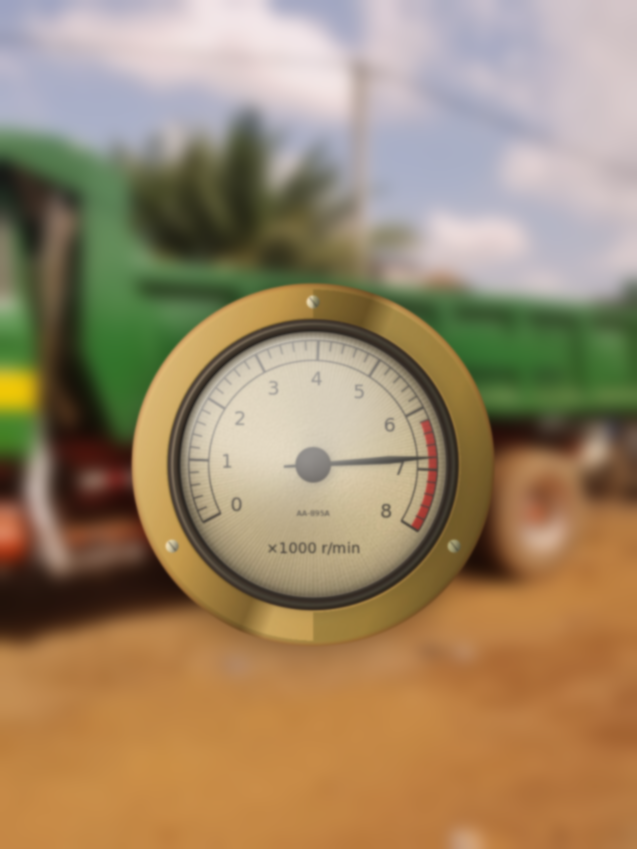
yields 6800 rpm
